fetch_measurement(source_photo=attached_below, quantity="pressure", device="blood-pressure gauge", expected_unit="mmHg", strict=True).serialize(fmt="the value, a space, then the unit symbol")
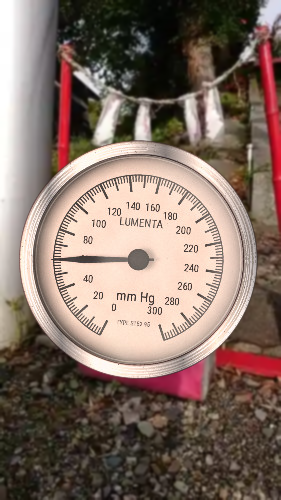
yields 60 mmHg
